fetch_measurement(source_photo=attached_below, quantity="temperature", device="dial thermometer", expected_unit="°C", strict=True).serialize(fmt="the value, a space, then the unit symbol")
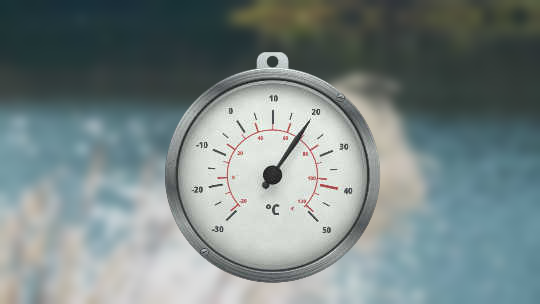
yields 20 °C
